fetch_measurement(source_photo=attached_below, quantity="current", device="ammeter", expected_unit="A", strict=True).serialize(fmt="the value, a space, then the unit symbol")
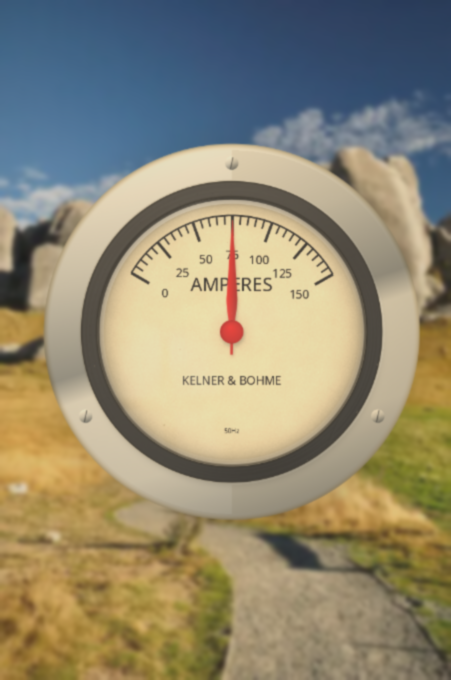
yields 75 A
